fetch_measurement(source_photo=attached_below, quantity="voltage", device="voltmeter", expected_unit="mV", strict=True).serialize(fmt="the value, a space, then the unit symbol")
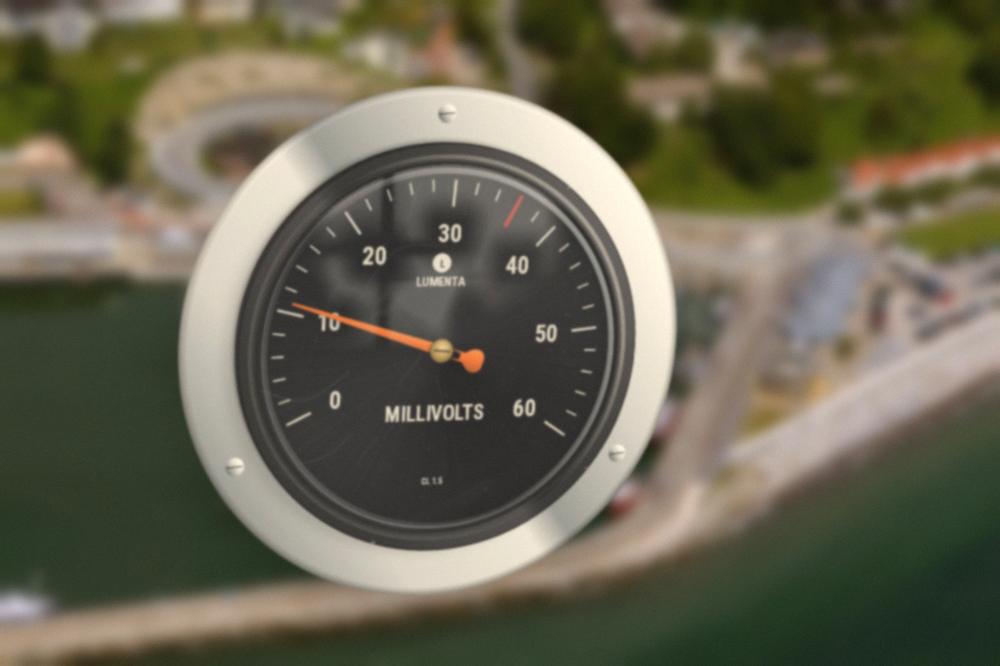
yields 11 mV
